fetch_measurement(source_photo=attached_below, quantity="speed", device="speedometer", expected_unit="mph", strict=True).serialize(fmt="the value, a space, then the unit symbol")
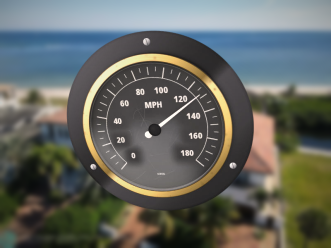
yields 127.5 mph
